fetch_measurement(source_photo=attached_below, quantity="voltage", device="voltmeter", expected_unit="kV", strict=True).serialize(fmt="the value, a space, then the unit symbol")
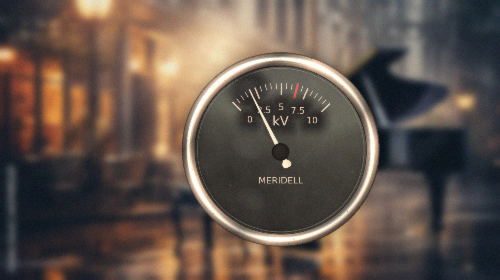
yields 2 kV
